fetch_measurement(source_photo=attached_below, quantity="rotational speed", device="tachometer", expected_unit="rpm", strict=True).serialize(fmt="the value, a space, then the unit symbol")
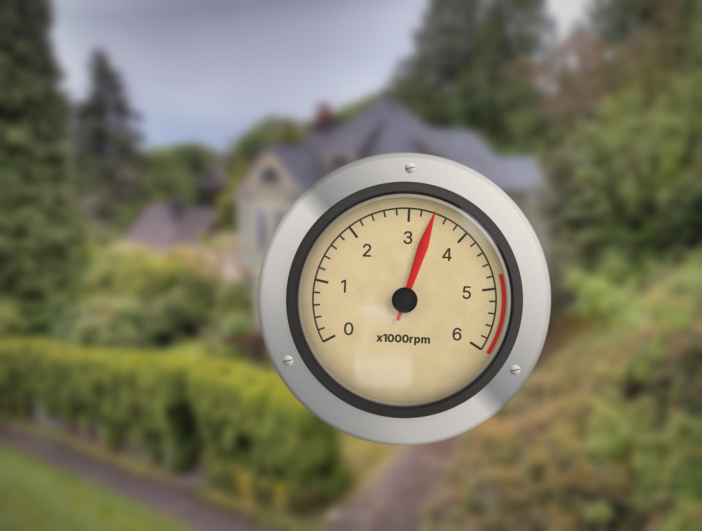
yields 3400 rpm
